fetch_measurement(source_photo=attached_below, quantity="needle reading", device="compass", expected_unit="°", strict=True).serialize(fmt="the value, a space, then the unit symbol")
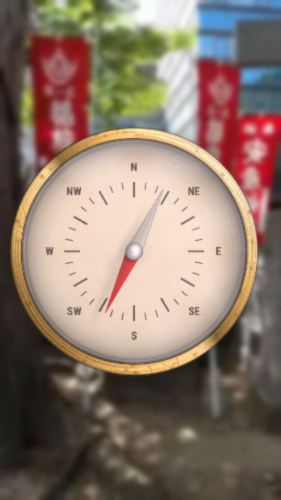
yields 205 °
